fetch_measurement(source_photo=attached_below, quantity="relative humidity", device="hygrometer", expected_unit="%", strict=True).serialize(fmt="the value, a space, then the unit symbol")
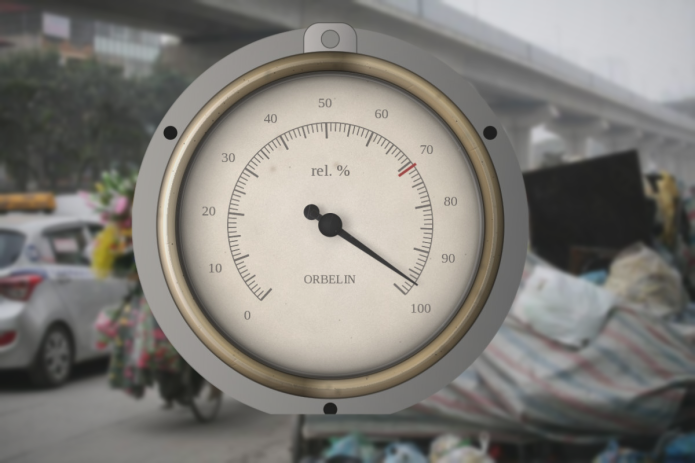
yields 97 %
